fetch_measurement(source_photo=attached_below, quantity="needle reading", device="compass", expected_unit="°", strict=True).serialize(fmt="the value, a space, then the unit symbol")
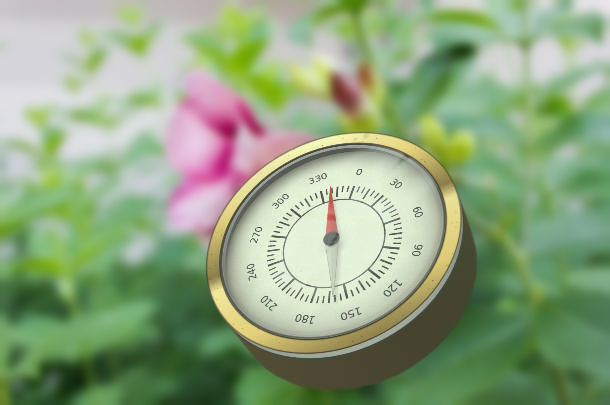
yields 340 °
